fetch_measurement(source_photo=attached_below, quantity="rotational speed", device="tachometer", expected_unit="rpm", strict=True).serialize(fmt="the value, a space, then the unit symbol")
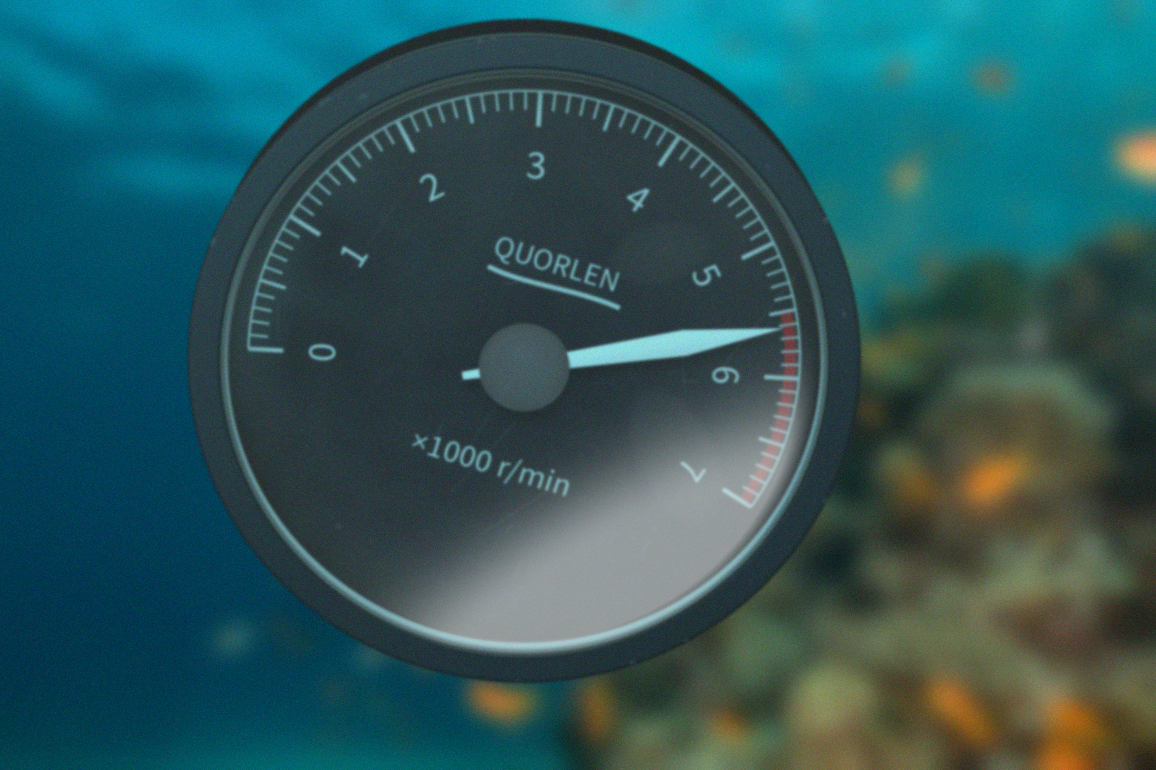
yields 5600 rpm
